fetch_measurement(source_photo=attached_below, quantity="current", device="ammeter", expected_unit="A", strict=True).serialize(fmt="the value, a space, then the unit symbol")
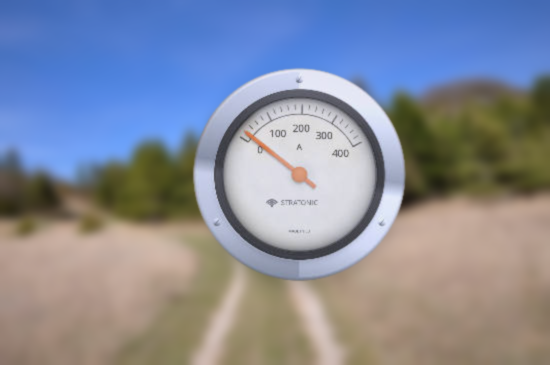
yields 20 A
